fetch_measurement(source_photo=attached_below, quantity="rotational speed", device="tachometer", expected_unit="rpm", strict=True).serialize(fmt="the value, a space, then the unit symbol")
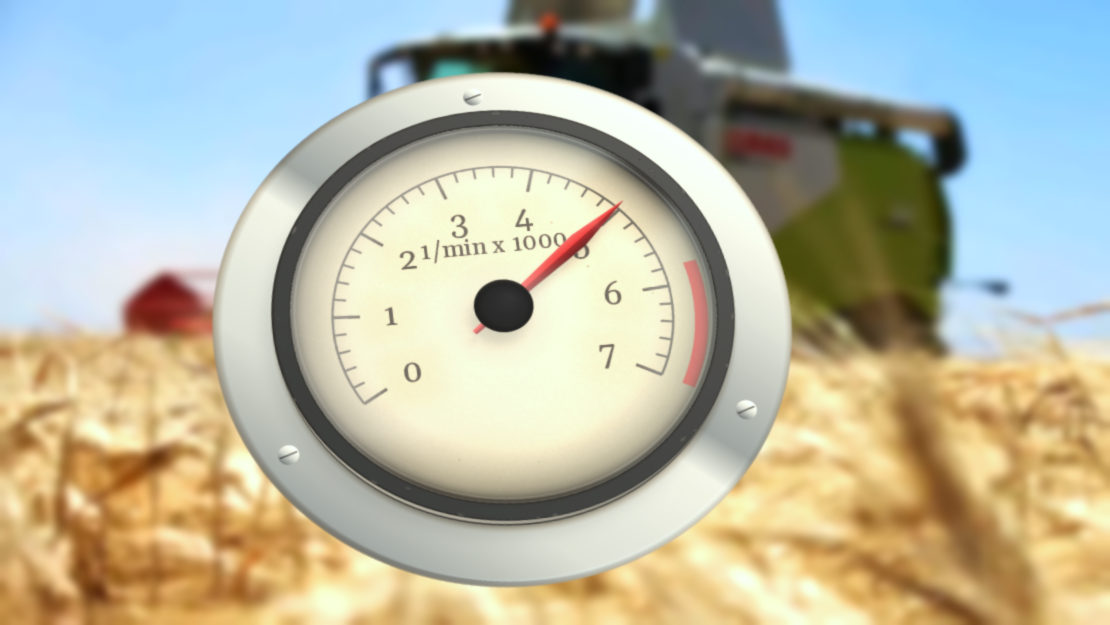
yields 5000 rpm
